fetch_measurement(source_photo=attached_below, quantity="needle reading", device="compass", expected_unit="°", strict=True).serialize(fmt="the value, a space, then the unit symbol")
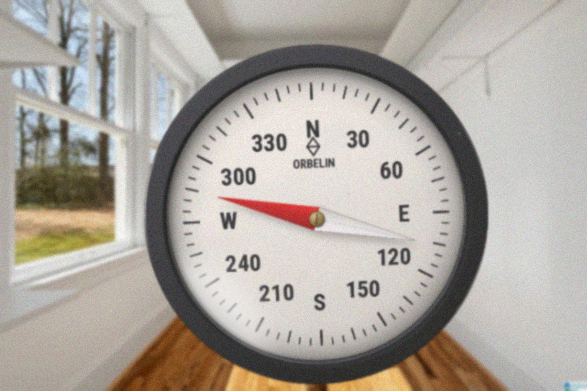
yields 285 °
